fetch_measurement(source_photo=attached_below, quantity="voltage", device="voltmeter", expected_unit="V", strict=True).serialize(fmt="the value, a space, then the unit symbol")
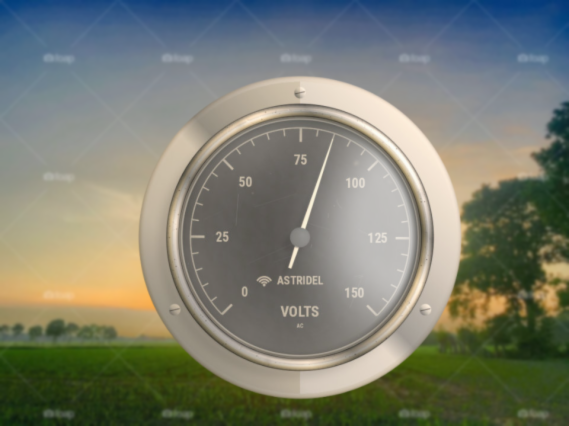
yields 85 V
